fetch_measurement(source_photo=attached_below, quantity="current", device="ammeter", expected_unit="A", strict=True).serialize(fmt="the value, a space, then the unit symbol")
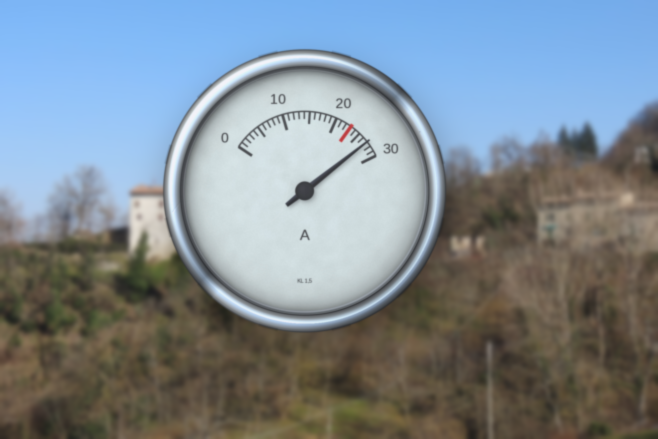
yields 27 A
